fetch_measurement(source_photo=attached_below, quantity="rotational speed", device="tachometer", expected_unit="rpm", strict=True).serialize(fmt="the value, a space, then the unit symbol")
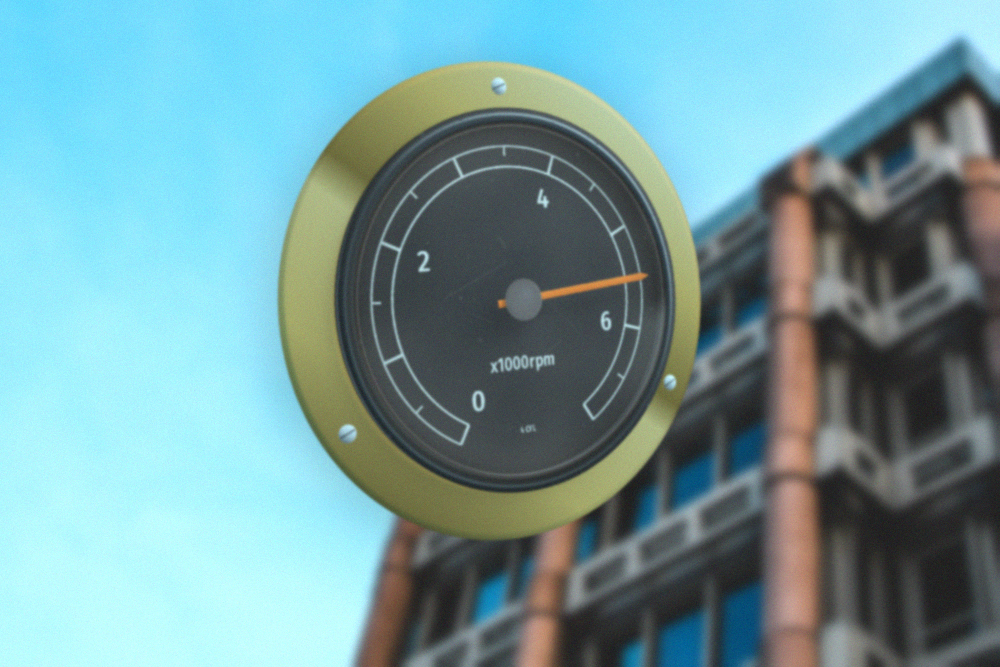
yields 5500 rpm
